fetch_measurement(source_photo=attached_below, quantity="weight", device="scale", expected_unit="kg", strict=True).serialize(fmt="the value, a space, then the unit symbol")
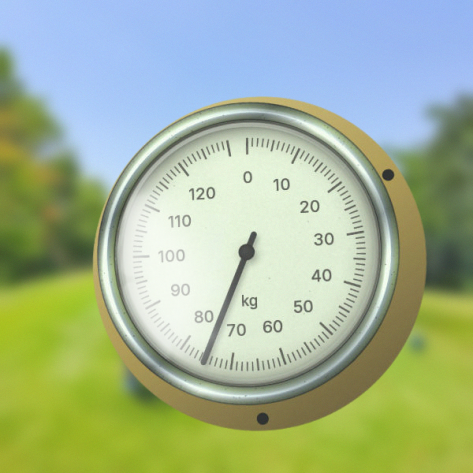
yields 75 kg
